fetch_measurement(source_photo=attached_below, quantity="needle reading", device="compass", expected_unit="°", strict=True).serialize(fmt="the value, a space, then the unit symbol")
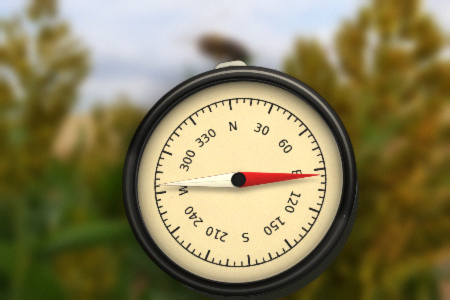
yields 95 °
